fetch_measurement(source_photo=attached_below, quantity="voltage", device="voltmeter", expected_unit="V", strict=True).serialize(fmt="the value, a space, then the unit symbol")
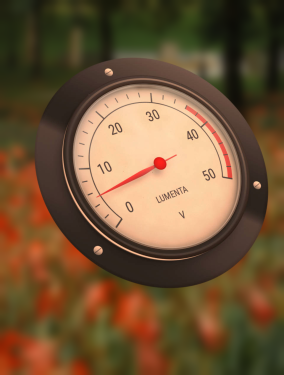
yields 5 V
